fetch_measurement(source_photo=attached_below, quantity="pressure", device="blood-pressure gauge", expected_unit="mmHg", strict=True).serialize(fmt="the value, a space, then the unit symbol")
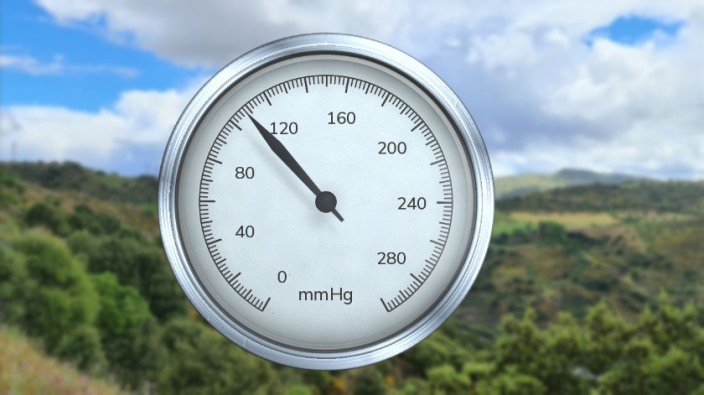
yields 108 mmHg
